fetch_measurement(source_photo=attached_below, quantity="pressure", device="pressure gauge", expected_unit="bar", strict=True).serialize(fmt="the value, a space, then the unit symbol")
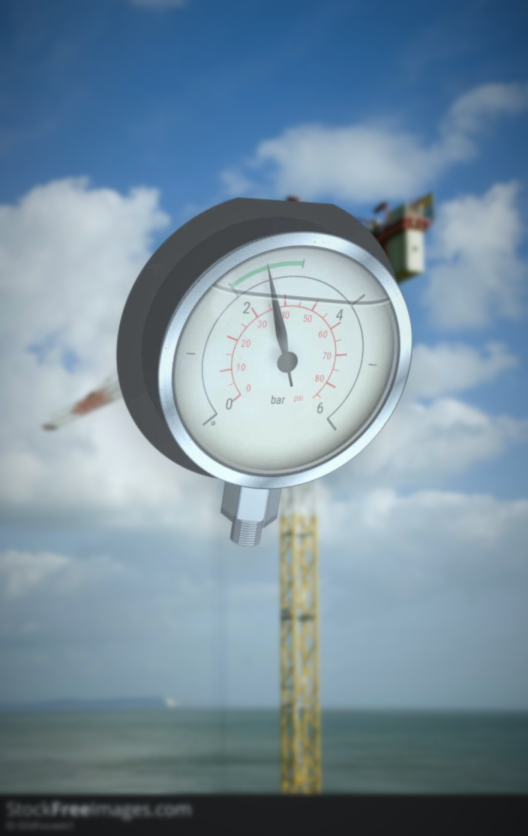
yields 2.5 bar
